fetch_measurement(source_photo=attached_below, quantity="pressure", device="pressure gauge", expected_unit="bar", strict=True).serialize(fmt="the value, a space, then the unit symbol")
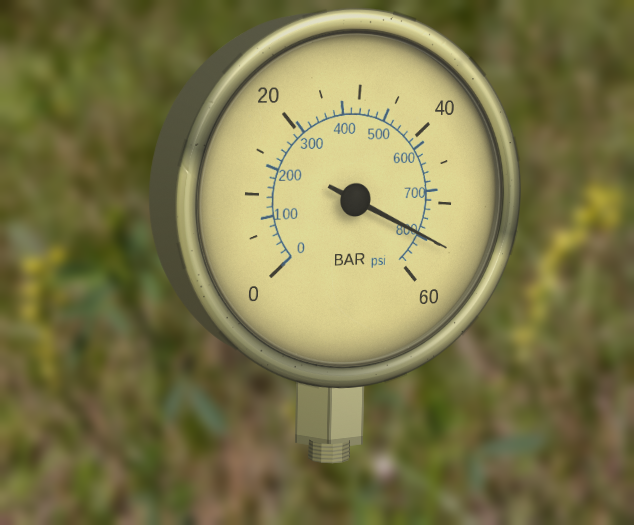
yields 55 bar
